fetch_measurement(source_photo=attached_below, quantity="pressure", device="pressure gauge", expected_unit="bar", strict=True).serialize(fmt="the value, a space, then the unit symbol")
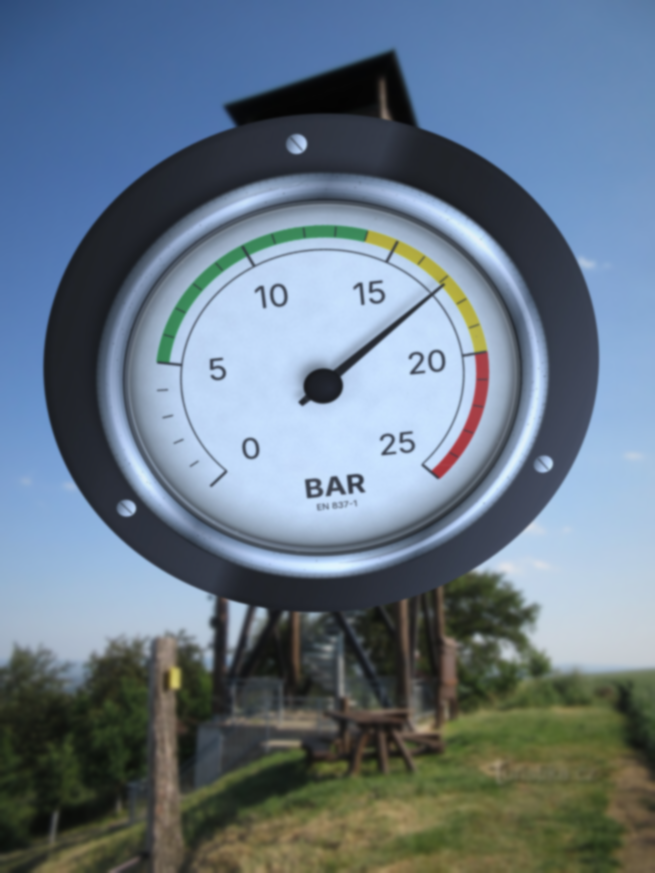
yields 17 bar
